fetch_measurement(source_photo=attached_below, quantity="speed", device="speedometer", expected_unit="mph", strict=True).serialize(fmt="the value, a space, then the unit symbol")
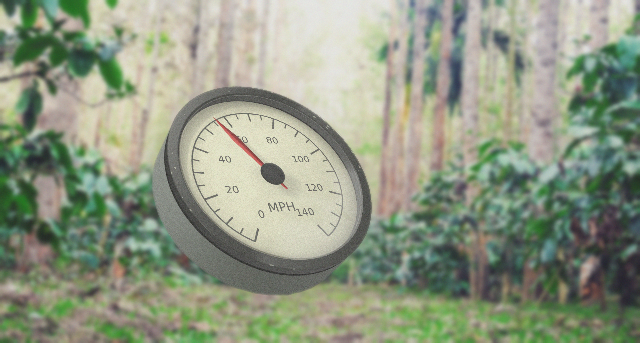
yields 55 mph
